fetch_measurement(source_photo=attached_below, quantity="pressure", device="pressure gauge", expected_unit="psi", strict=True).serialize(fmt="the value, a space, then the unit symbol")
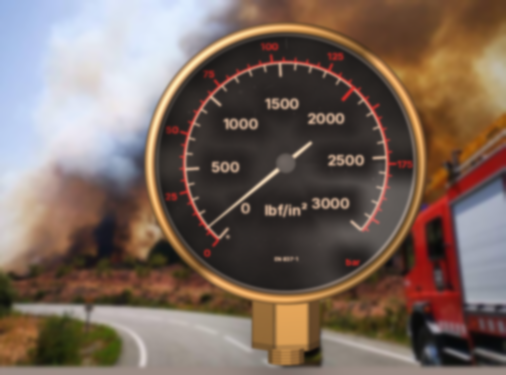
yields 100 psi
